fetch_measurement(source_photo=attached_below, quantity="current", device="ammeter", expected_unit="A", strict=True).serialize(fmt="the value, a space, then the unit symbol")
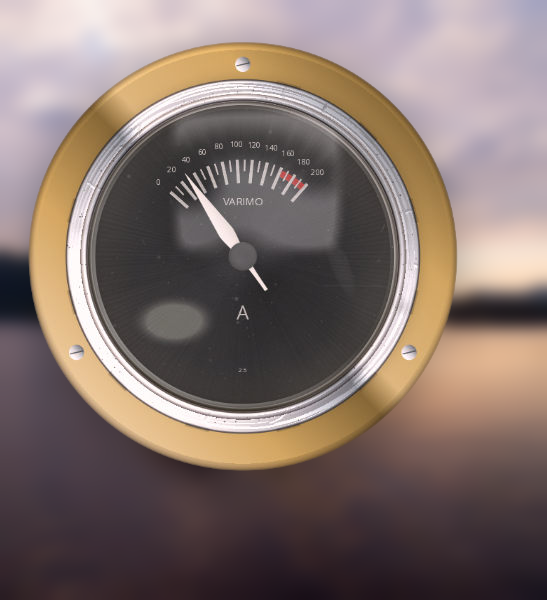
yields 30 A
